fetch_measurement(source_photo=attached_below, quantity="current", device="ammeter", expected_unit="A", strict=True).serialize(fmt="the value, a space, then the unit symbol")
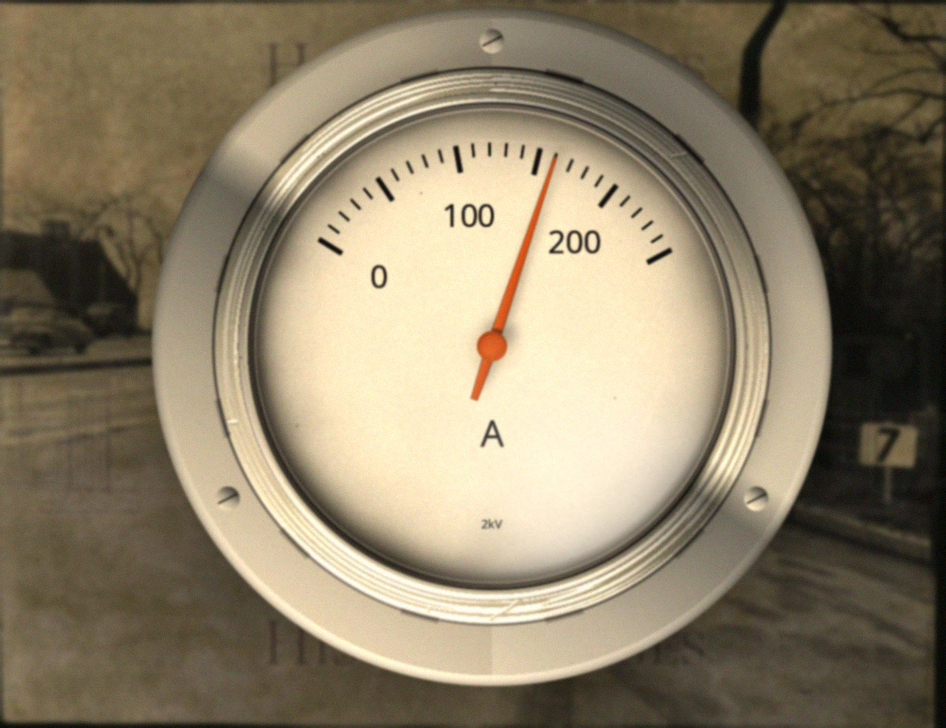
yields 160 A
